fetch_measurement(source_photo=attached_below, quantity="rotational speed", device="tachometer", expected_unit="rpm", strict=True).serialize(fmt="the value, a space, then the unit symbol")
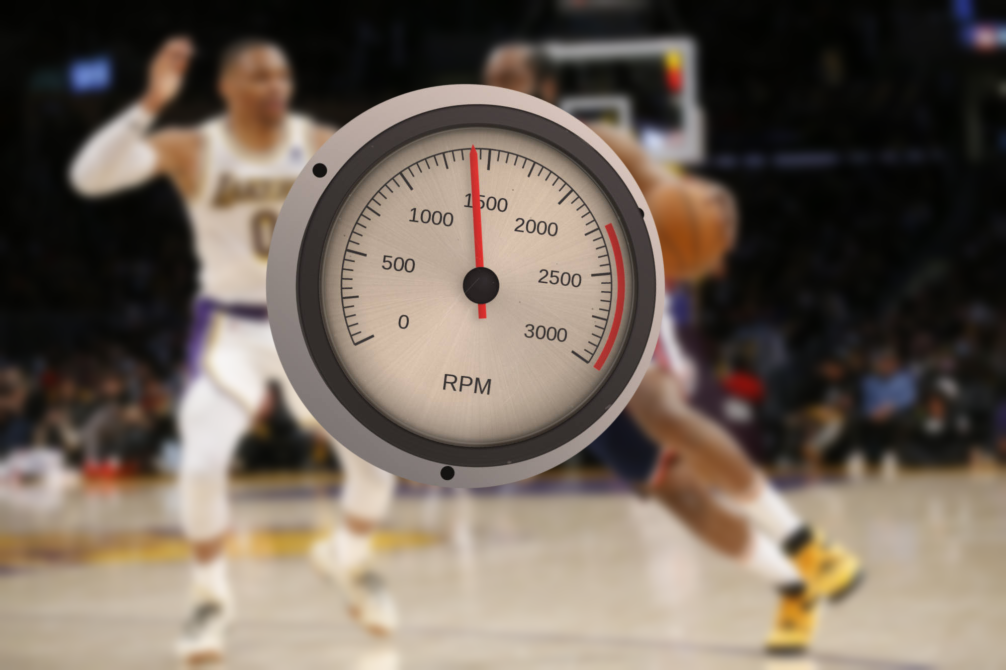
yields 1400 rpm
